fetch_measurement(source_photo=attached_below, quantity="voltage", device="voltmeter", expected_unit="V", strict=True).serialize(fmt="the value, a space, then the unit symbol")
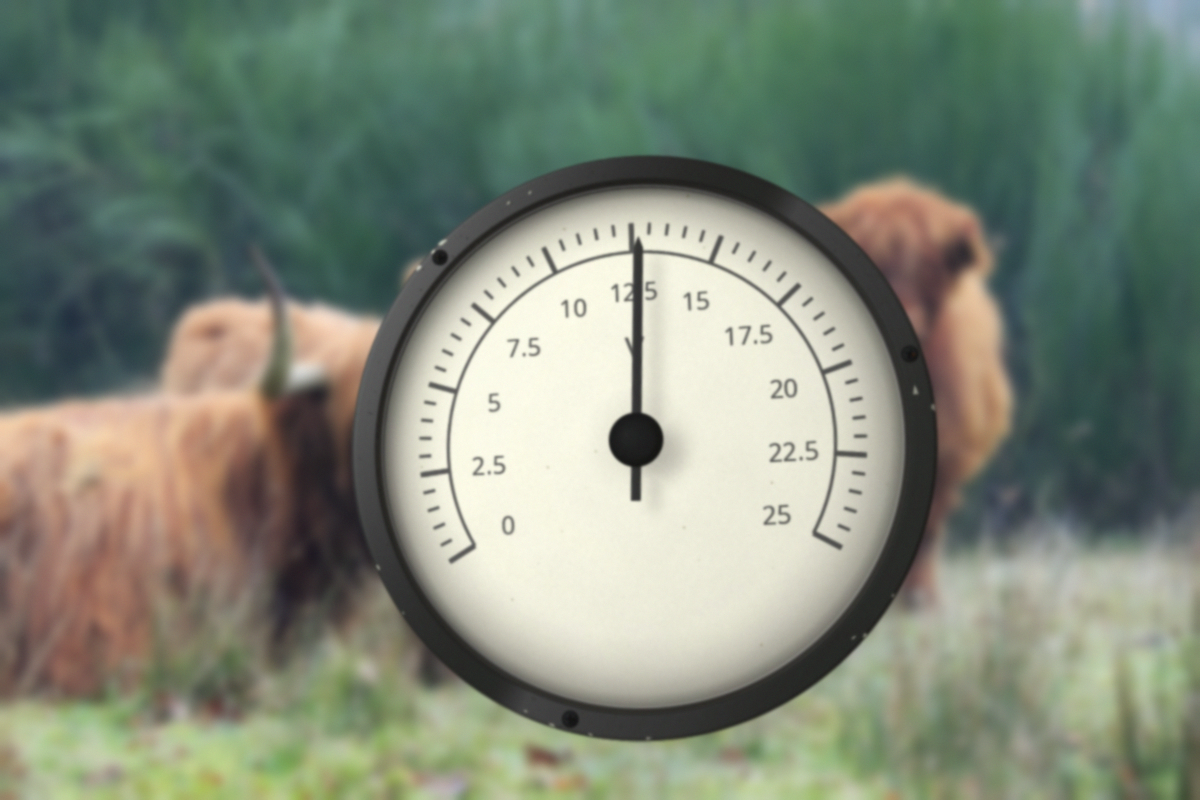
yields 12.75 V
